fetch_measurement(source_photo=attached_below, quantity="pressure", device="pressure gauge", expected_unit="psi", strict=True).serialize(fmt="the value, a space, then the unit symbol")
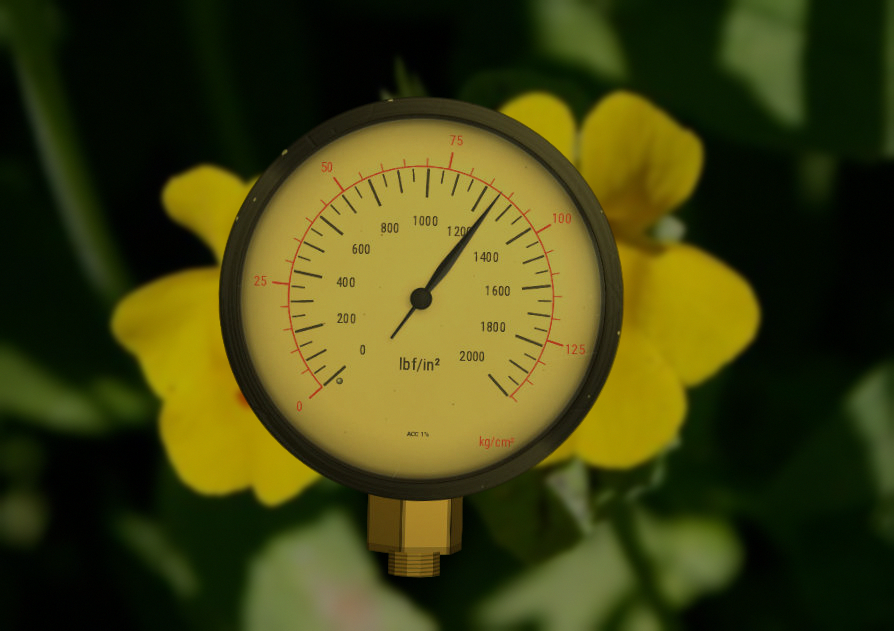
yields 1250 psi
